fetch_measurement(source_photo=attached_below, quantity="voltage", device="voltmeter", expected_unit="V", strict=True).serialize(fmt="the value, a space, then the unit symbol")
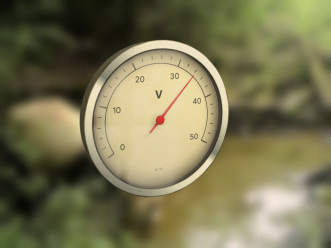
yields 34 V
